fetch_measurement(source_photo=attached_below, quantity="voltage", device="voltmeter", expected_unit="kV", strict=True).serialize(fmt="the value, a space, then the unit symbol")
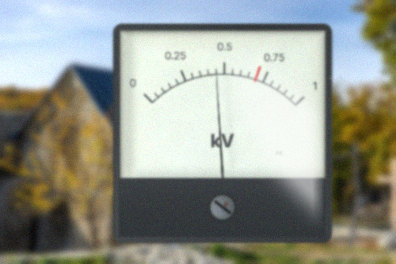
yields 0.45 kV
